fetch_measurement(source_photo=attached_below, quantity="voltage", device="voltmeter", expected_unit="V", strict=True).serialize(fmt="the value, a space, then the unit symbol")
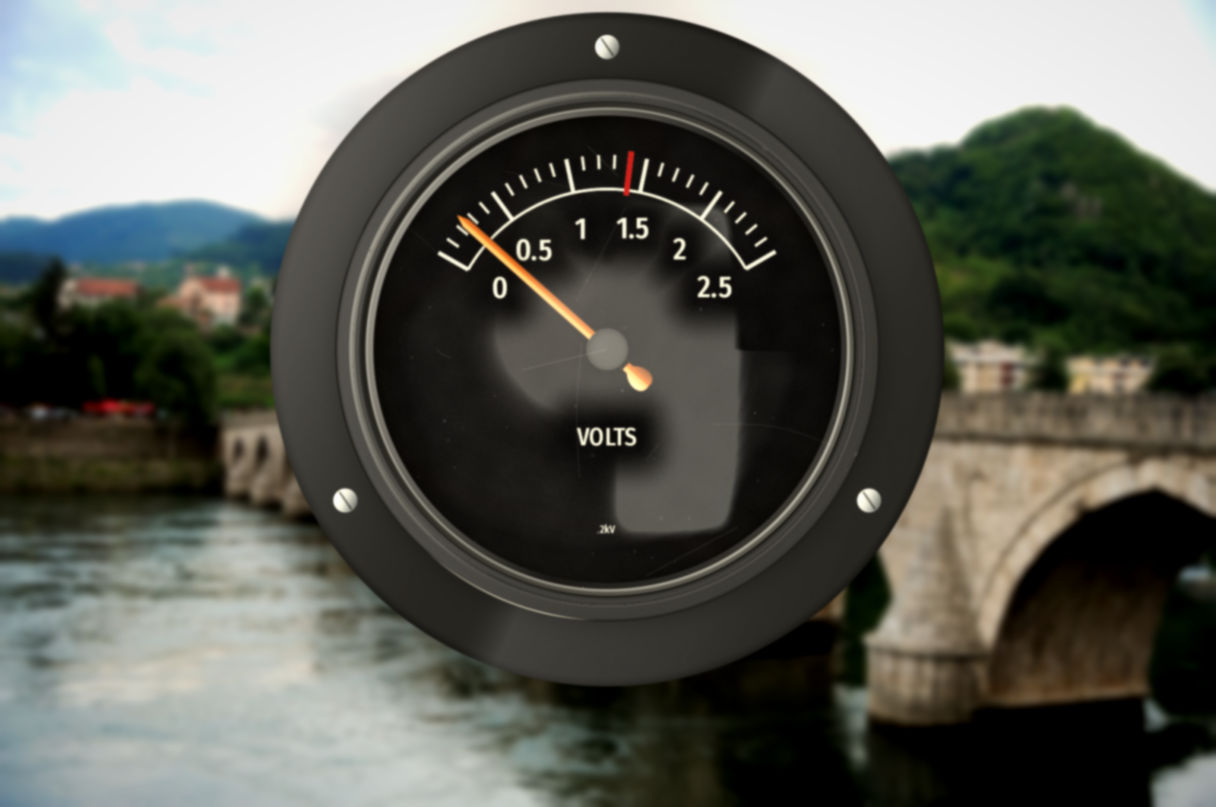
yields 0.25 V
